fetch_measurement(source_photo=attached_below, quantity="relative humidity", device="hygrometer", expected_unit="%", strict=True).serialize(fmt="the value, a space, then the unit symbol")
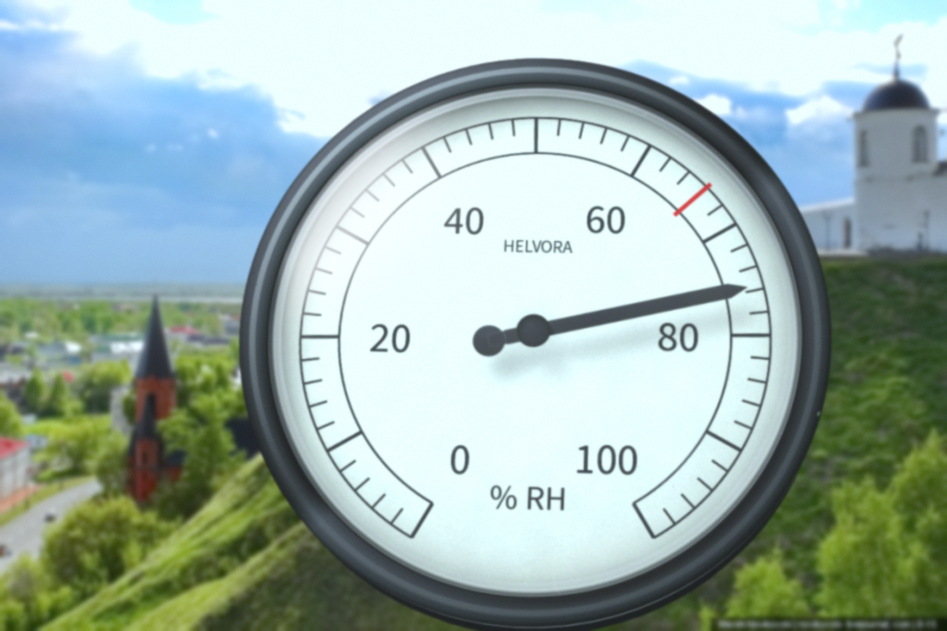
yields 76 %
